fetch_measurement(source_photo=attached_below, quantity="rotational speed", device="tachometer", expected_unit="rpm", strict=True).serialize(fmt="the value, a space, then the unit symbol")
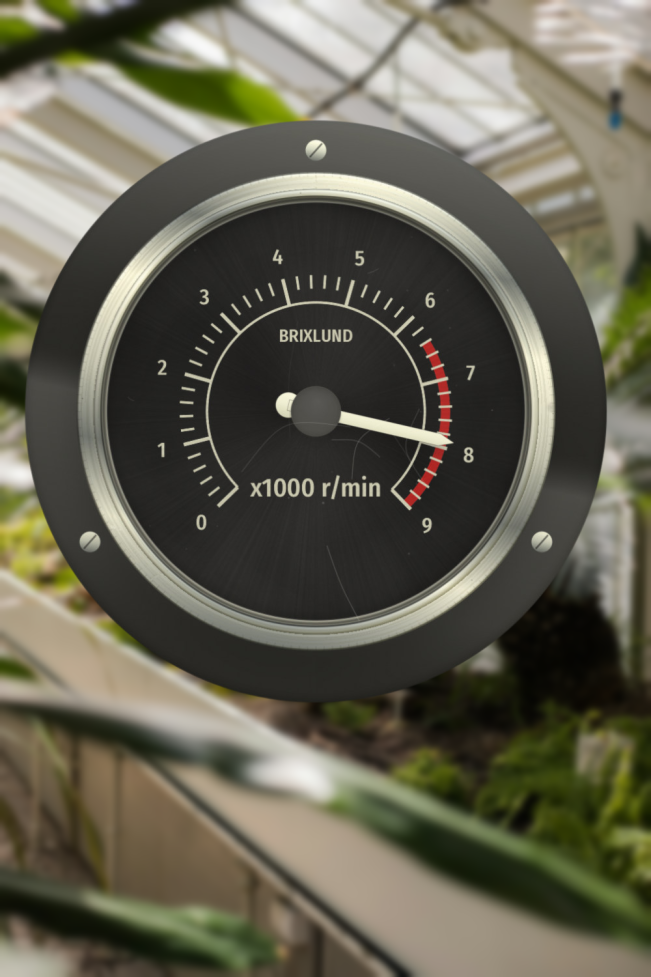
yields 7900 rpm
